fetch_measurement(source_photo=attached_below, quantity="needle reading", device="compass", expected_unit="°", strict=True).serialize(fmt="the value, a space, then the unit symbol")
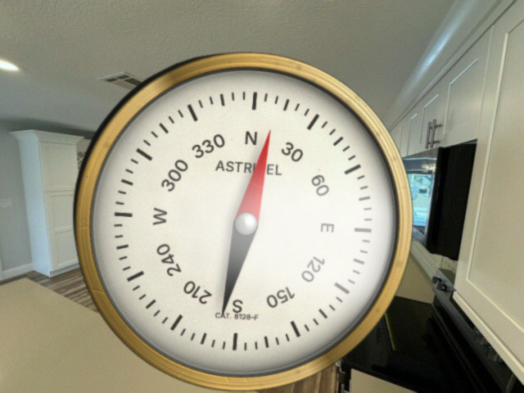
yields 10 °
